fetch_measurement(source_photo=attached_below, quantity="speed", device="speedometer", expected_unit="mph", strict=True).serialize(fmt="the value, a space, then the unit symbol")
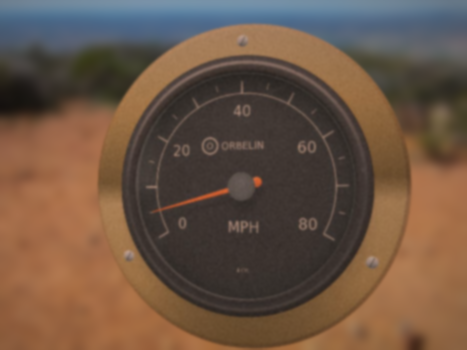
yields 5 mph
